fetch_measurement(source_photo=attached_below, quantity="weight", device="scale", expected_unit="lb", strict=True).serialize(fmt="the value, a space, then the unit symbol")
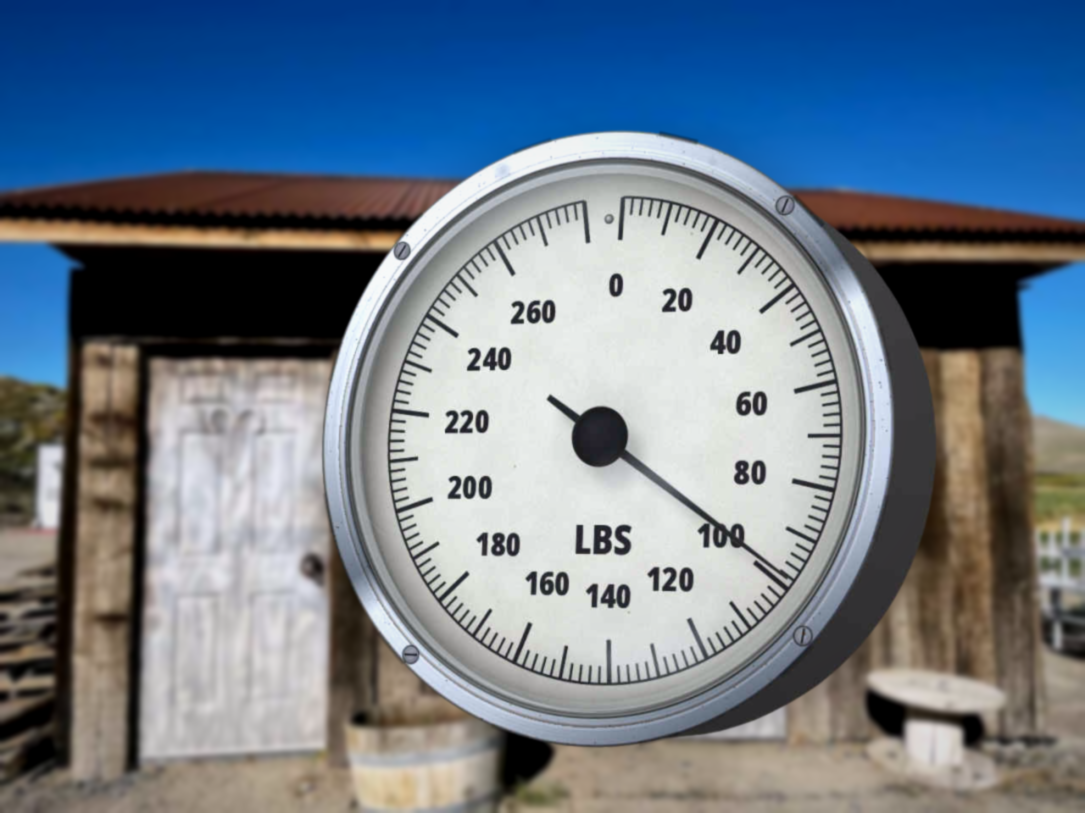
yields 98 lb
